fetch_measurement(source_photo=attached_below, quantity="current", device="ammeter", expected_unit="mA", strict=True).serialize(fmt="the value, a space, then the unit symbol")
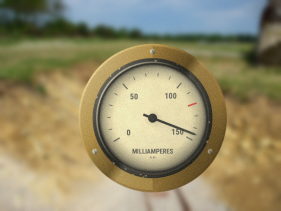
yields 145 mA
